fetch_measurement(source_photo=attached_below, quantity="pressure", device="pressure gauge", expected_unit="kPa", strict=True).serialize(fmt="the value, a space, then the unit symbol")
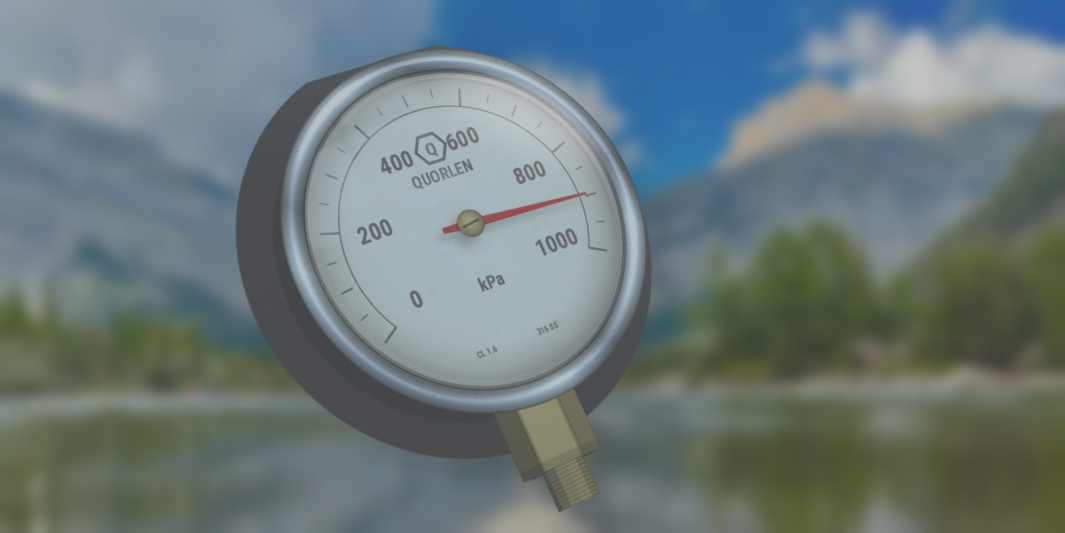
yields 900 kPa
